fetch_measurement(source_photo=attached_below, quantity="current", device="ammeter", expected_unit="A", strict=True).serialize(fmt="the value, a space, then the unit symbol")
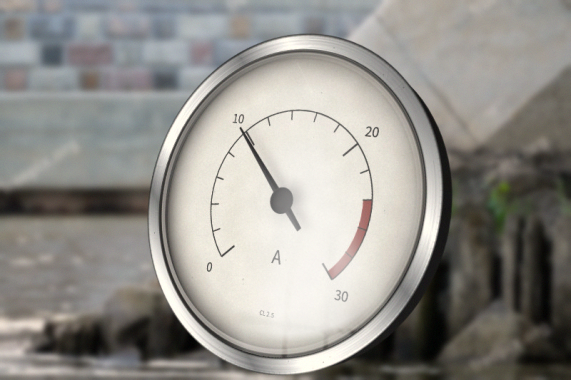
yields 10 A
